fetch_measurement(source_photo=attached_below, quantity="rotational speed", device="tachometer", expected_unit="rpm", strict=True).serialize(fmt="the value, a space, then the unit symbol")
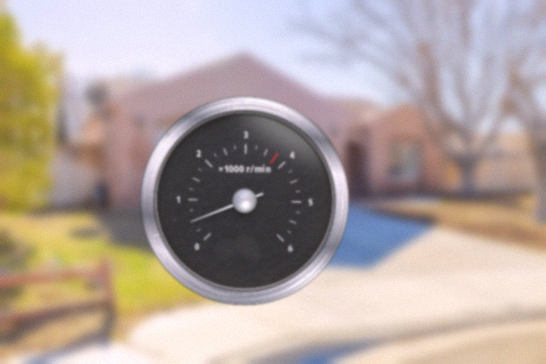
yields 500 rpm
